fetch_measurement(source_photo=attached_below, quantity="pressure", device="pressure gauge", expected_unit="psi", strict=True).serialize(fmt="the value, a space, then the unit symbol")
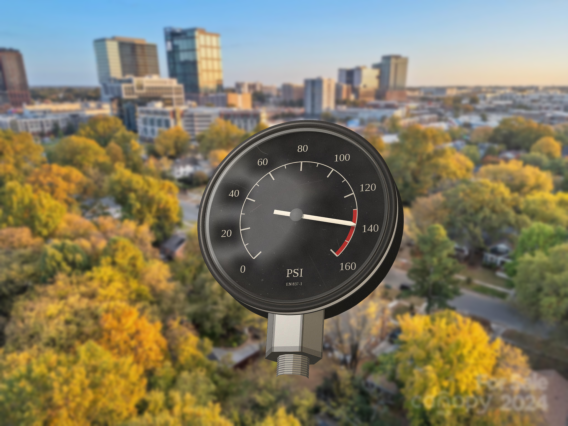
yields 140 psi
